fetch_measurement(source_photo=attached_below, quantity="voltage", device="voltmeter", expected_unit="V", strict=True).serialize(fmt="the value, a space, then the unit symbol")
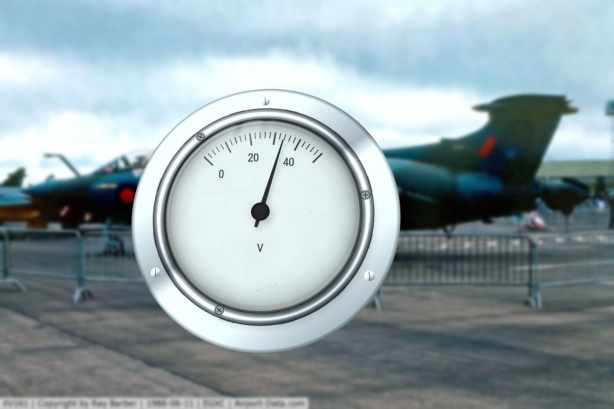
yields 34 V
